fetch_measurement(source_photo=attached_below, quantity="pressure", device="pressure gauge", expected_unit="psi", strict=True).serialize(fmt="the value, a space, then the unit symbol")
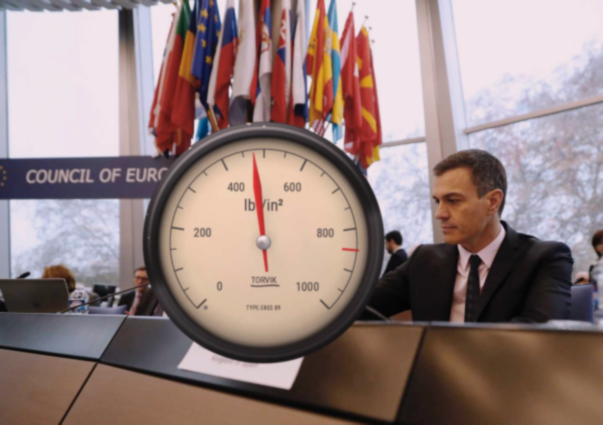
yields 475 psi
